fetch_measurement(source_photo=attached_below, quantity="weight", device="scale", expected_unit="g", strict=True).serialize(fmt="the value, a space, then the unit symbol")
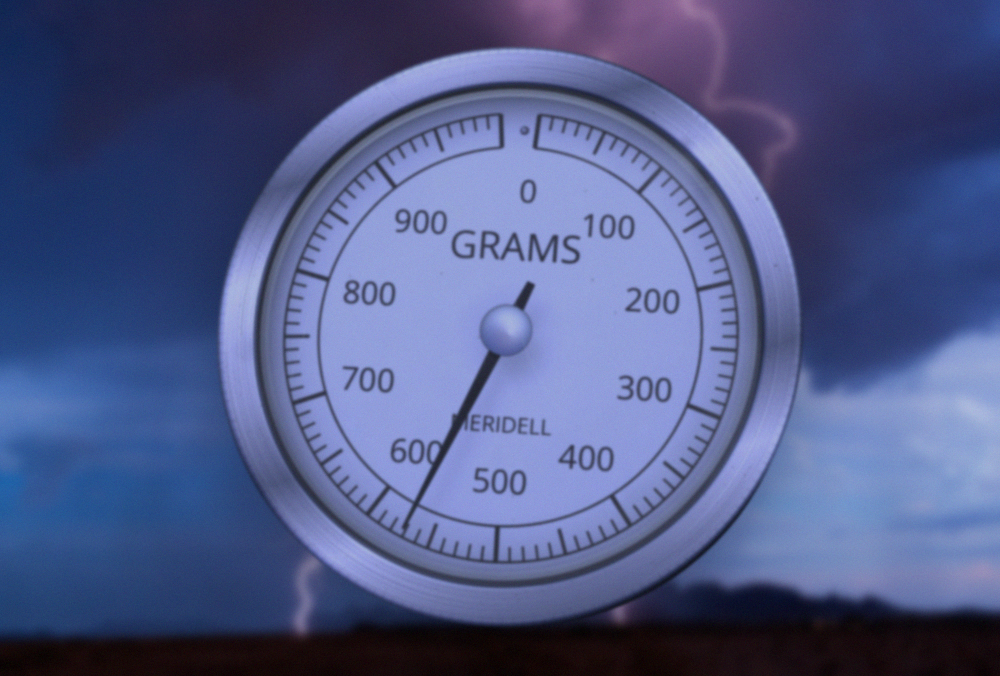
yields 570 g
